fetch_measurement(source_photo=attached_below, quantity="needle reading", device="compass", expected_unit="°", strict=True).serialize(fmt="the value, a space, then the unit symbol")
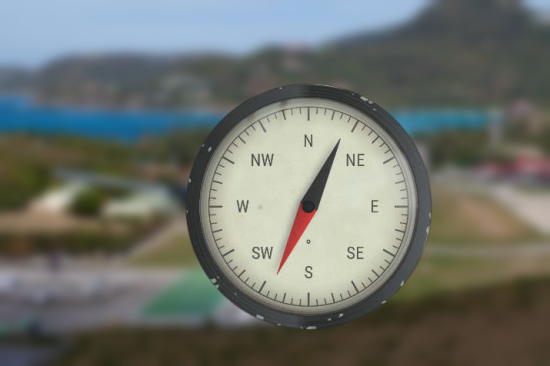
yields 205 °
